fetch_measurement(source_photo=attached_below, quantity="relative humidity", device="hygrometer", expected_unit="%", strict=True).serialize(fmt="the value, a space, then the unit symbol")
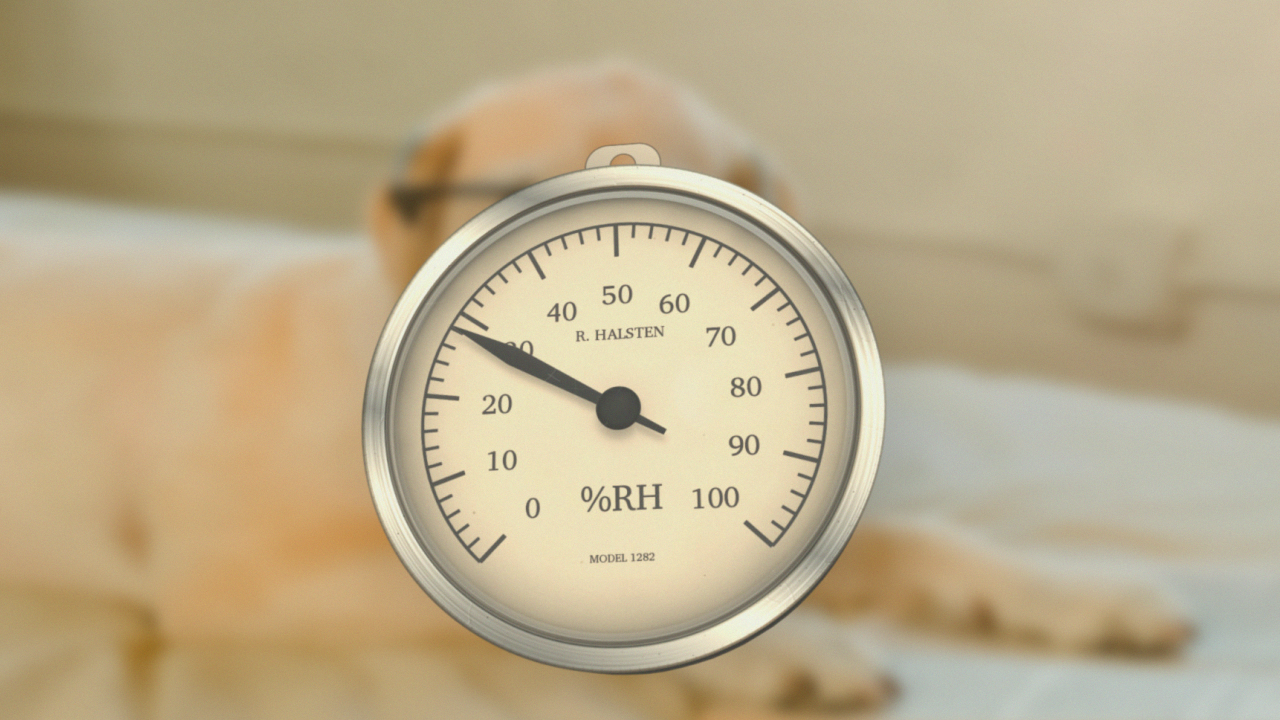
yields 28 %
